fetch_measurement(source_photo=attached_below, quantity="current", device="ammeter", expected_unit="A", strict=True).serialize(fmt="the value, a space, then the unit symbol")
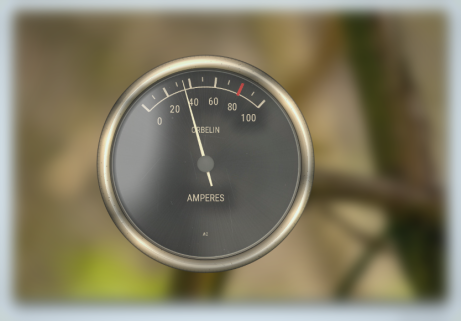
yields 35 A
